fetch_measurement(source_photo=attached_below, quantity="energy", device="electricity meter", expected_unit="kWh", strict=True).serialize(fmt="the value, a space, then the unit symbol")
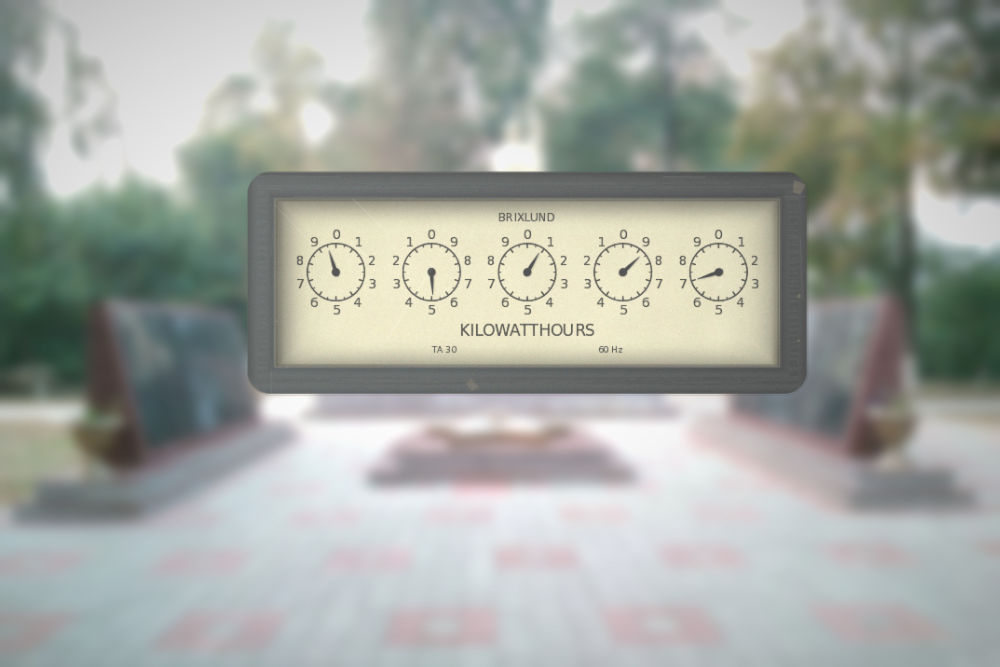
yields 95087 kWh
